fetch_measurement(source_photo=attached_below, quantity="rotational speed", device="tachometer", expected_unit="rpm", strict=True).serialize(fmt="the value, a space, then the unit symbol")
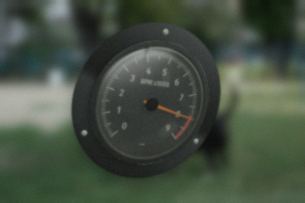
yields 8000 rpm
